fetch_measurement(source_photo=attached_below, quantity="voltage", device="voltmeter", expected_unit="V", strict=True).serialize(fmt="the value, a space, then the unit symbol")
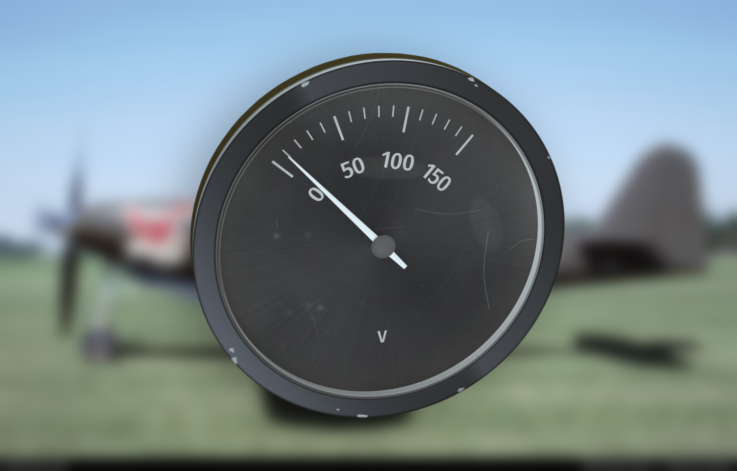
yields 10 V
